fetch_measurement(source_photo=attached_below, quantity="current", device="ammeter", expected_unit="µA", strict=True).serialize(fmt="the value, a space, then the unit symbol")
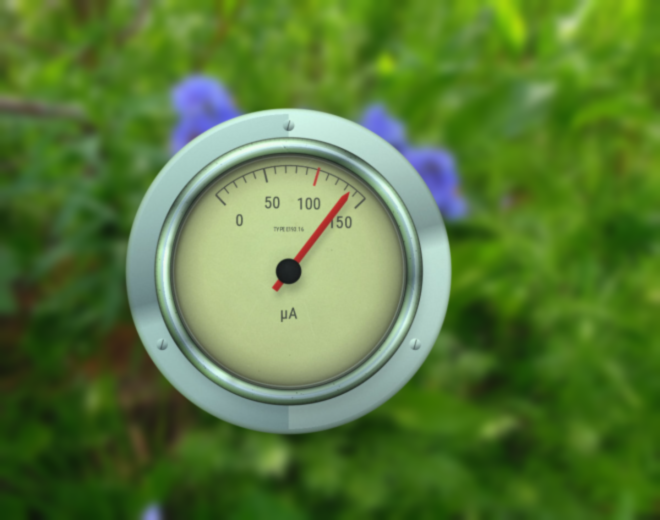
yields 135 µA
